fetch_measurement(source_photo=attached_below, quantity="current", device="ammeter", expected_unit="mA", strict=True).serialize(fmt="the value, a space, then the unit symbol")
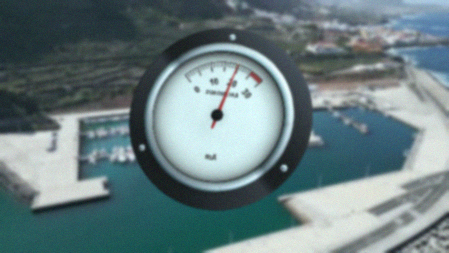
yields 20 mA
